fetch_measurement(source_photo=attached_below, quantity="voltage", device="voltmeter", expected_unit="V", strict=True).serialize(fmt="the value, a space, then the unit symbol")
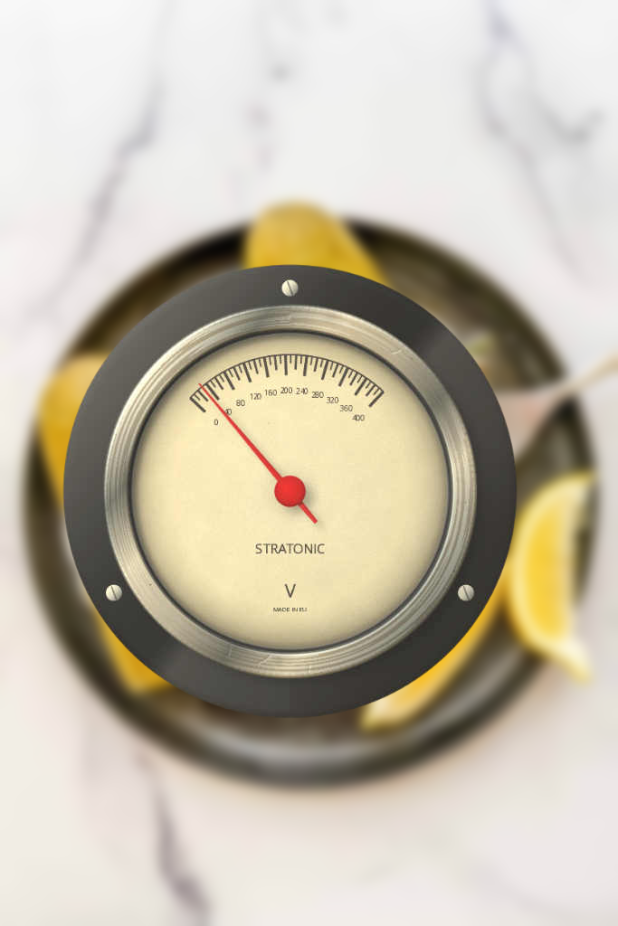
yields 30 V
